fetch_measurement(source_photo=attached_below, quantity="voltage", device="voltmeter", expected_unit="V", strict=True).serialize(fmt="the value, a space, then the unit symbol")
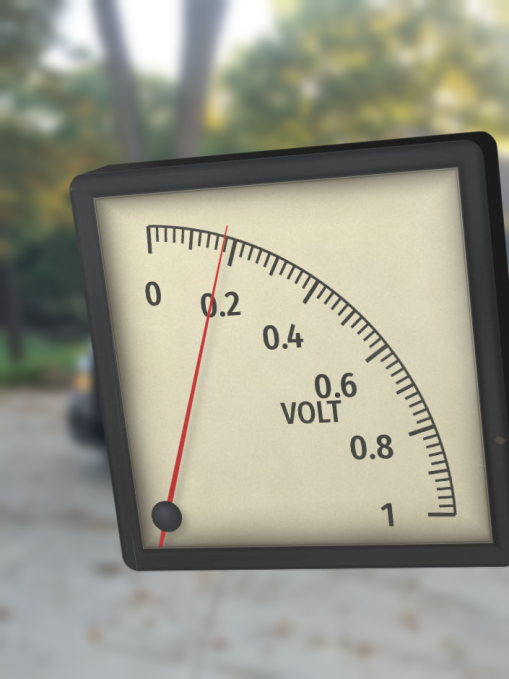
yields 0.18 V
